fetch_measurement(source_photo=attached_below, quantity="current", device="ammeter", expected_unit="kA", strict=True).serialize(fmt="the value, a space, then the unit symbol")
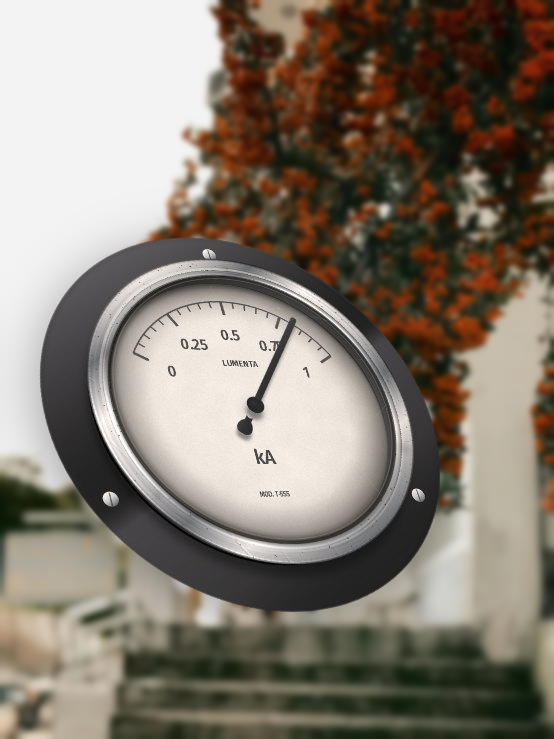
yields 0.8 kA
